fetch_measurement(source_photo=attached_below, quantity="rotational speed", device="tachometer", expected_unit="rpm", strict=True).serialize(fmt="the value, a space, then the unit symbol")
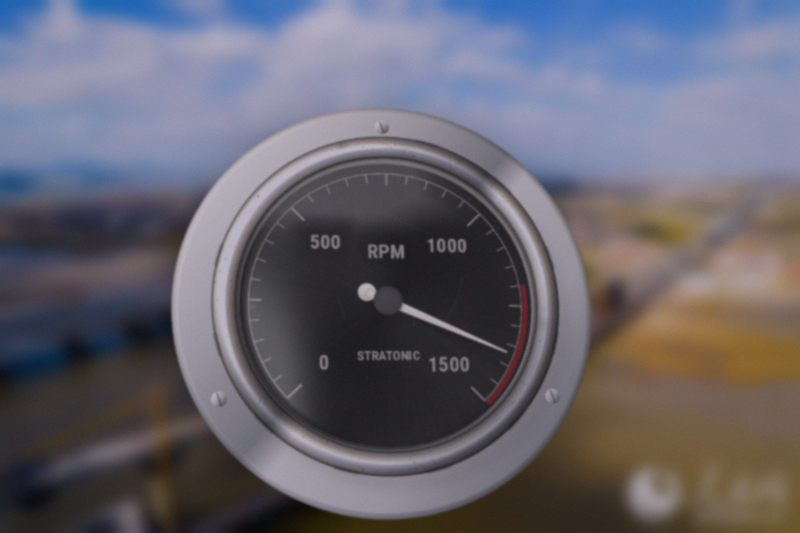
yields 1375 rpm
